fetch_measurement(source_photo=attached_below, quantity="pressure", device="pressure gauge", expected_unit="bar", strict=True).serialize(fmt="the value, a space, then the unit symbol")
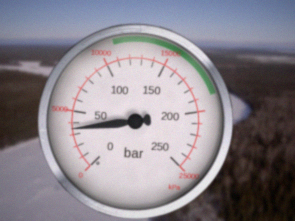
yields 35 bar
